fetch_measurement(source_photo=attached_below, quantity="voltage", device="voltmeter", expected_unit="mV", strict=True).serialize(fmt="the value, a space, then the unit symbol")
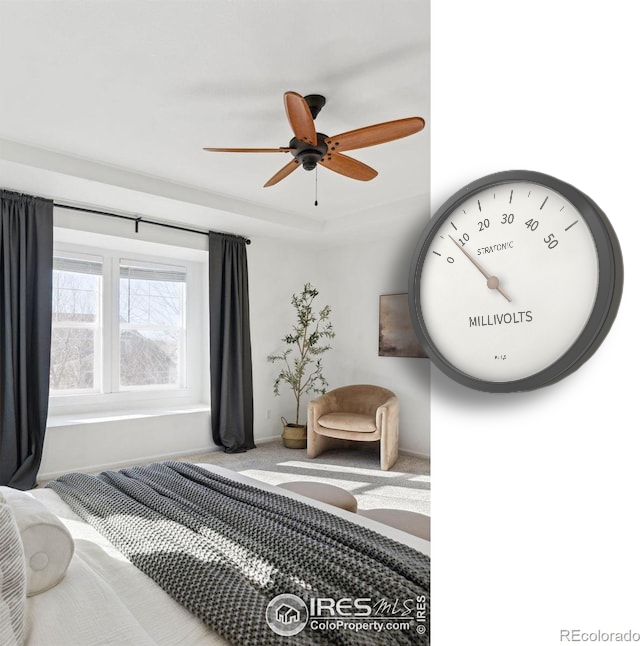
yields 7.5 mV
